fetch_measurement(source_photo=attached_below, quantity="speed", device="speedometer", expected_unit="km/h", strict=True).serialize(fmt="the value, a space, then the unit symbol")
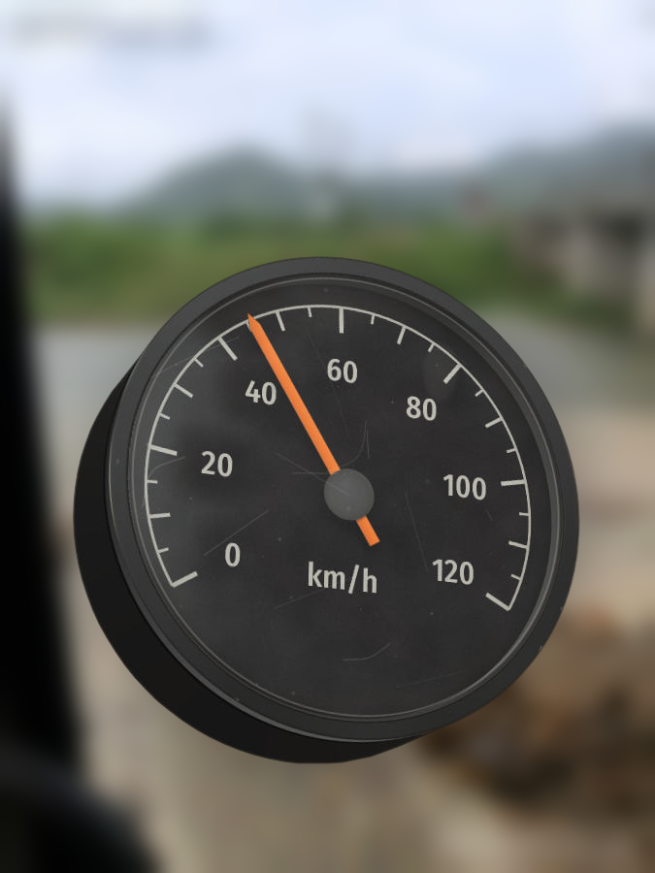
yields 45 km/h
